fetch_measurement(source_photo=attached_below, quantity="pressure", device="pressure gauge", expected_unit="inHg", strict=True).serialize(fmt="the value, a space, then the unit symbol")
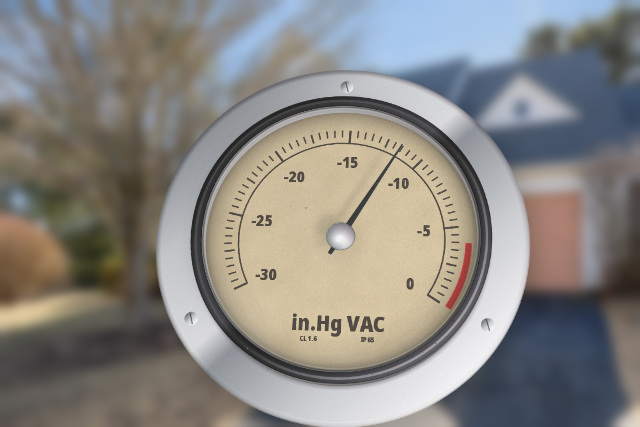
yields -11.5 inHg
